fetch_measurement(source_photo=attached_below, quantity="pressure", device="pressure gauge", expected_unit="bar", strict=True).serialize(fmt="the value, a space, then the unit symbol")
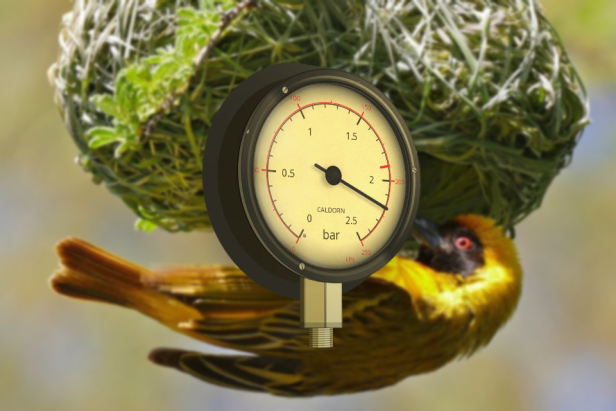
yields 2.2 bar
